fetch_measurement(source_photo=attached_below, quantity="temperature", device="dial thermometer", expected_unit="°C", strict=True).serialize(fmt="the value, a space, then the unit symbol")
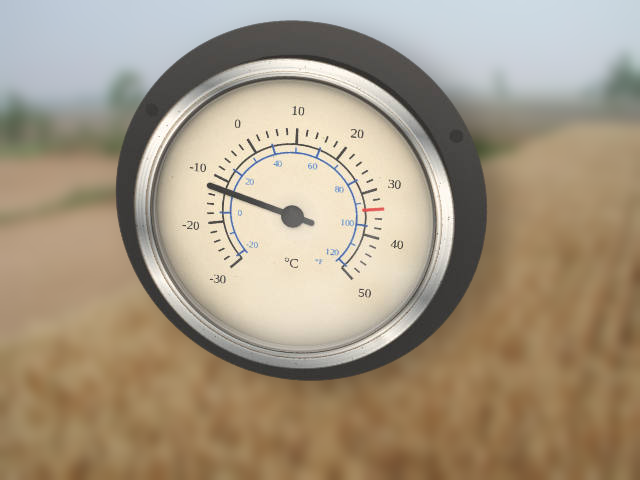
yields -12 °C
